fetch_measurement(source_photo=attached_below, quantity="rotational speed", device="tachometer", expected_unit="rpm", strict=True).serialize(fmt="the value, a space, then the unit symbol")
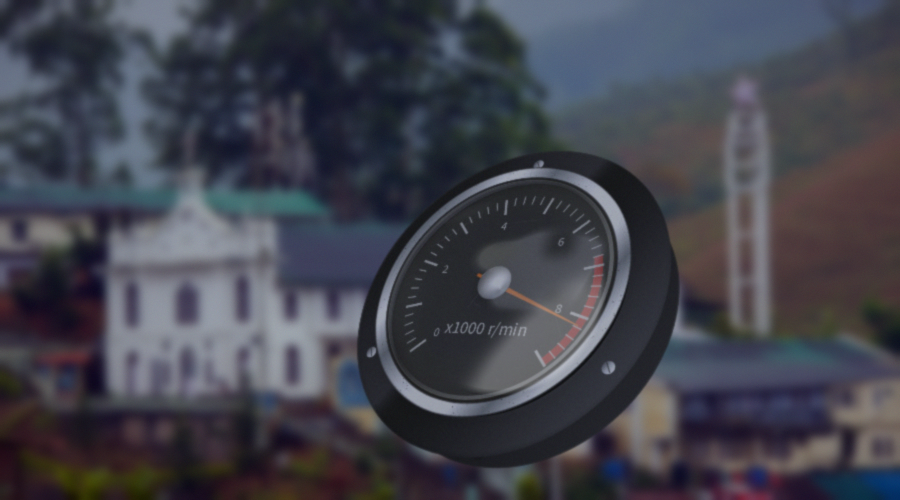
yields 8200 rpm
